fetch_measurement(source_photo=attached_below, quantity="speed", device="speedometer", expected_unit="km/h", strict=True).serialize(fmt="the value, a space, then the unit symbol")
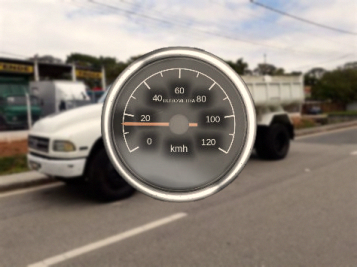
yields 15 km/h
